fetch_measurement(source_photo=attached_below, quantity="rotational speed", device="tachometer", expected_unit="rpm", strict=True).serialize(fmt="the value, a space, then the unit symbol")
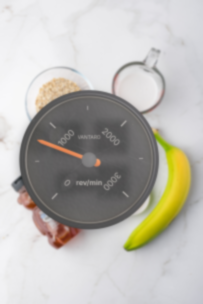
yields 750 rpm
